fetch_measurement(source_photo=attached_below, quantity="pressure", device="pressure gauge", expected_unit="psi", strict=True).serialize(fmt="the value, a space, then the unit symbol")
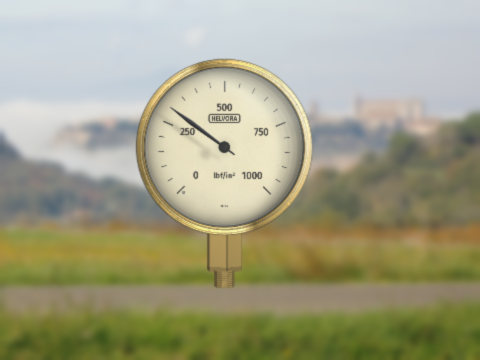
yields 300 psi
